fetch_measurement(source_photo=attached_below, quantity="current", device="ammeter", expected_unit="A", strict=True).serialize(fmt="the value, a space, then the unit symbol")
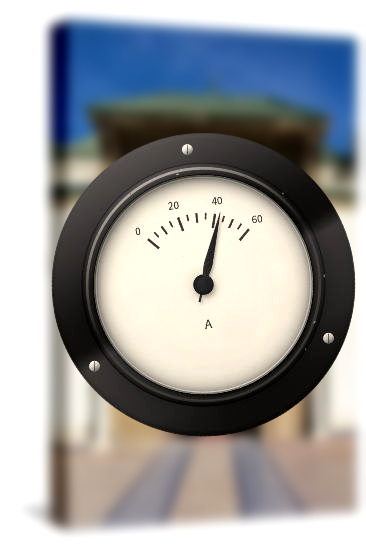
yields 42.5 A
